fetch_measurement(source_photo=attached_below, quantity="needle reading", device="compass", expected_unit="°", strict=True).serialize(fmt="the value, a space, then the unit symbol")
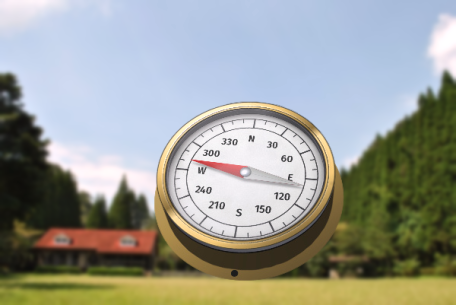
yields 280 °
